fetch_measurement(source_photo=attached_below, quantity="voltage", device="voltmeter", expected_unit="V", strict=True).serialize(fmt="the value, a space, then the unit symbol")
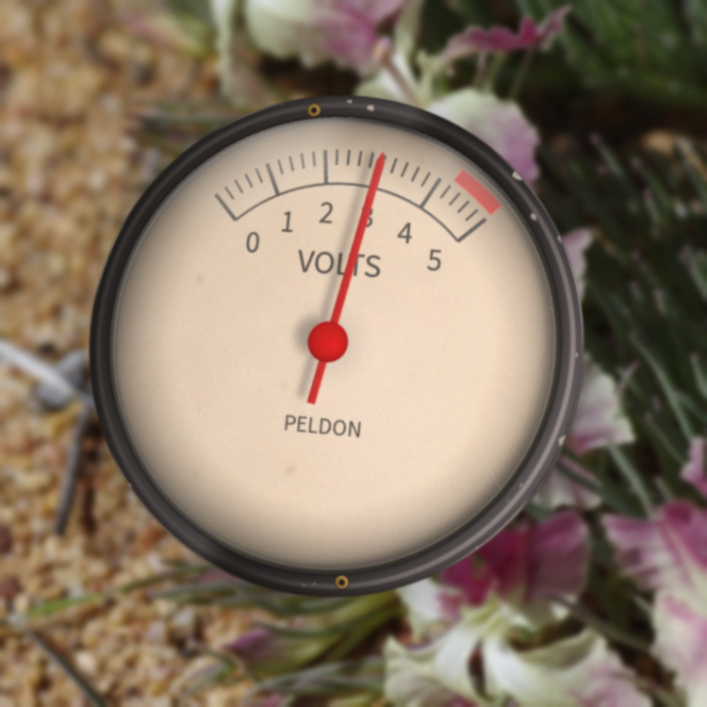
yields 3 V
